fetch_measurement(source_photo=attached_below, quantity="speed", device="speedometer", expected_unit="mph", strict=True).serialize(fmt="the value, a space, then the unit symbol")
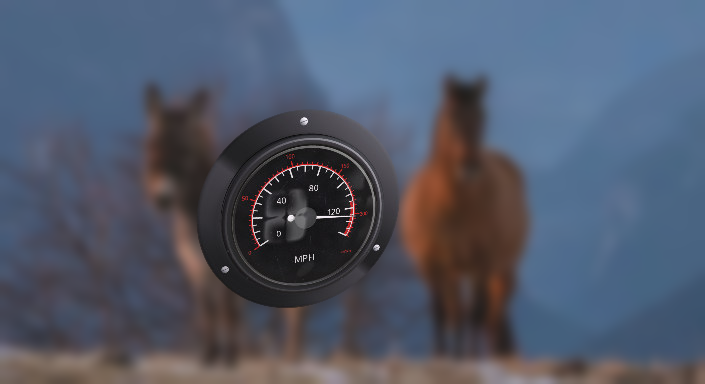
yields 125 mph
